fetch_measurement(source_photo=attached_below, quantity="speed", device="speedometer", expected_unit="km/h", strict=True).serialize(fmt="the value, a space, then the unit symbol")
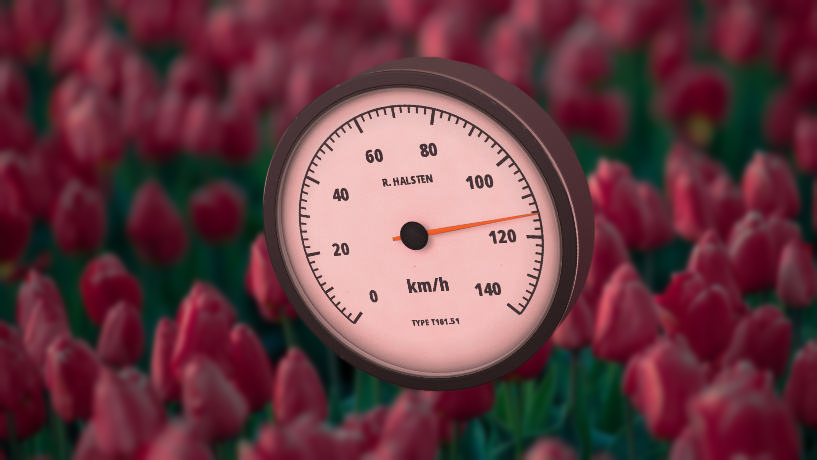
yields 114 km/h
